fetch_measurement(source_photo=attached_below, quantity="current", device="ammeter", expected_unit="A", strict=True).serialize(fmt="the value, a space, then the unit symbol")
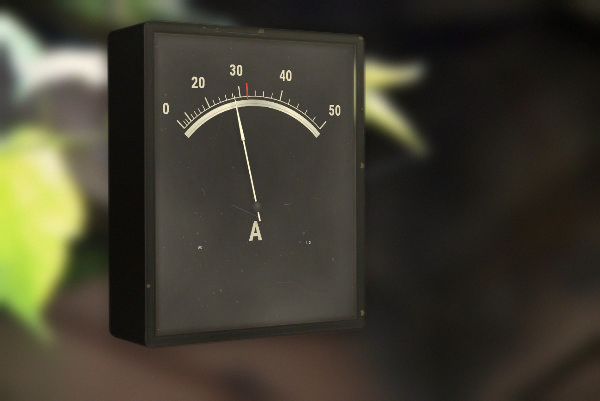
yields 28 A
